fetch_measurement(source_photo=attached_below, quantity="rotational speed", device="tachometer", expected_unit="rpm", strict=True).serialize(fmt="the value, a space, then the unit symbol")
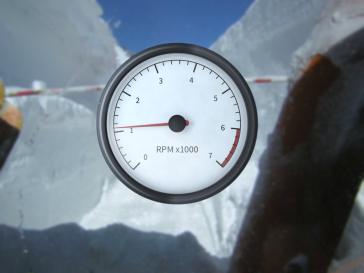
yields 1100 rpm
